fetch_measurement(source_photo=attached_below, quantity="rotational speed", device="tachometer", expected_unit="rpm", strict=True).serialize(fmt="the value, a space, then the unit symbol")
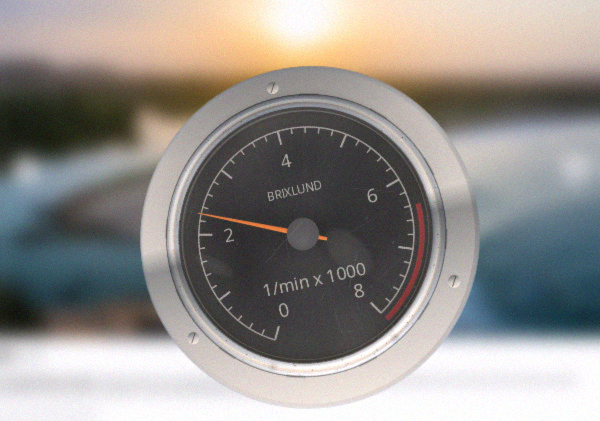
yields 2300 rpm
